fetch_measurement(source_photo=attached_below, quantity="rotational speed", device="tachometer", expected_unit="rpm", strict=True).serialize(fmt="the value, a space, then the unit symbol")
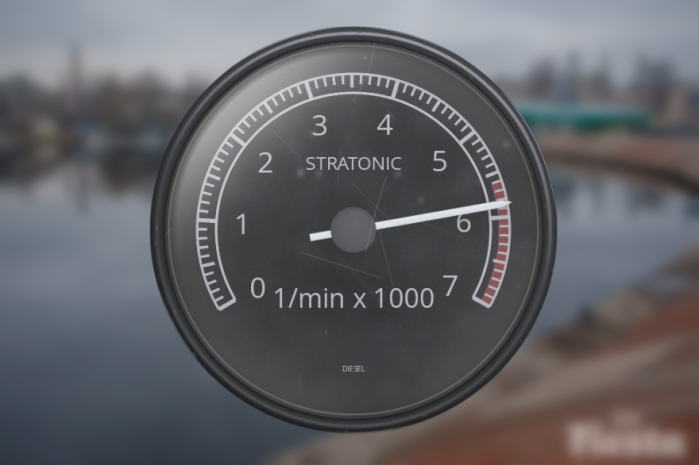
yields 5850 rpm
